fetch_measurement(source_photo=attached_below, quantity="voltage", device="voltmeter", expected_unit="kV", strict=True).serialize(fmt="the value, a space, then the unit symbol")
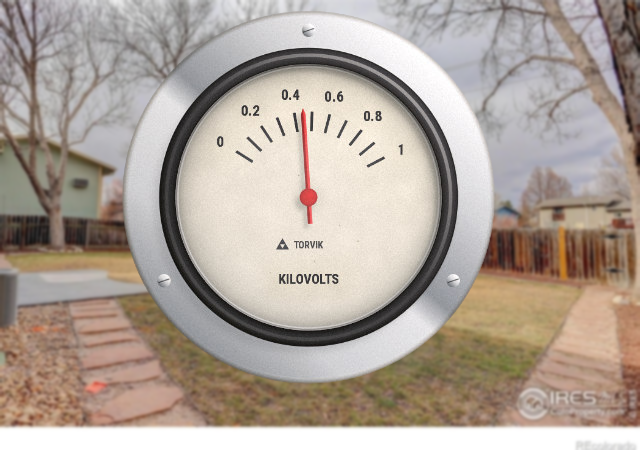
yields 0.45 kV
